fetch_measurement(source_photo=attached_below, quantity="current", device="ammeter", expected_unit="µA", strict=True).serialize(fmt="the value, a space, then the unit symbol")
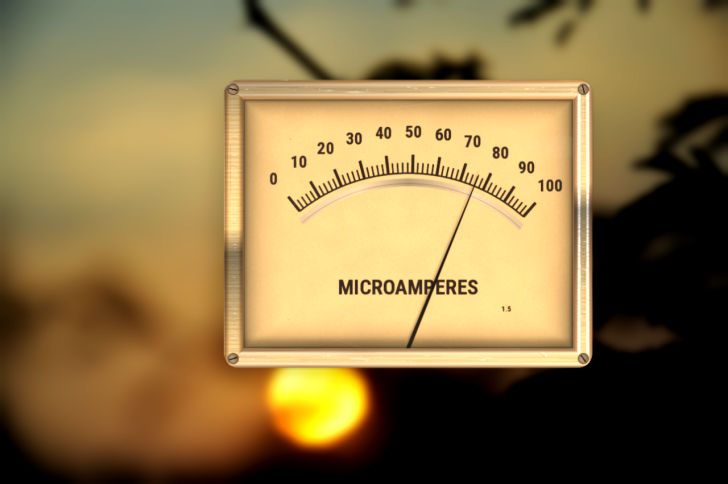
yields 76 µA
